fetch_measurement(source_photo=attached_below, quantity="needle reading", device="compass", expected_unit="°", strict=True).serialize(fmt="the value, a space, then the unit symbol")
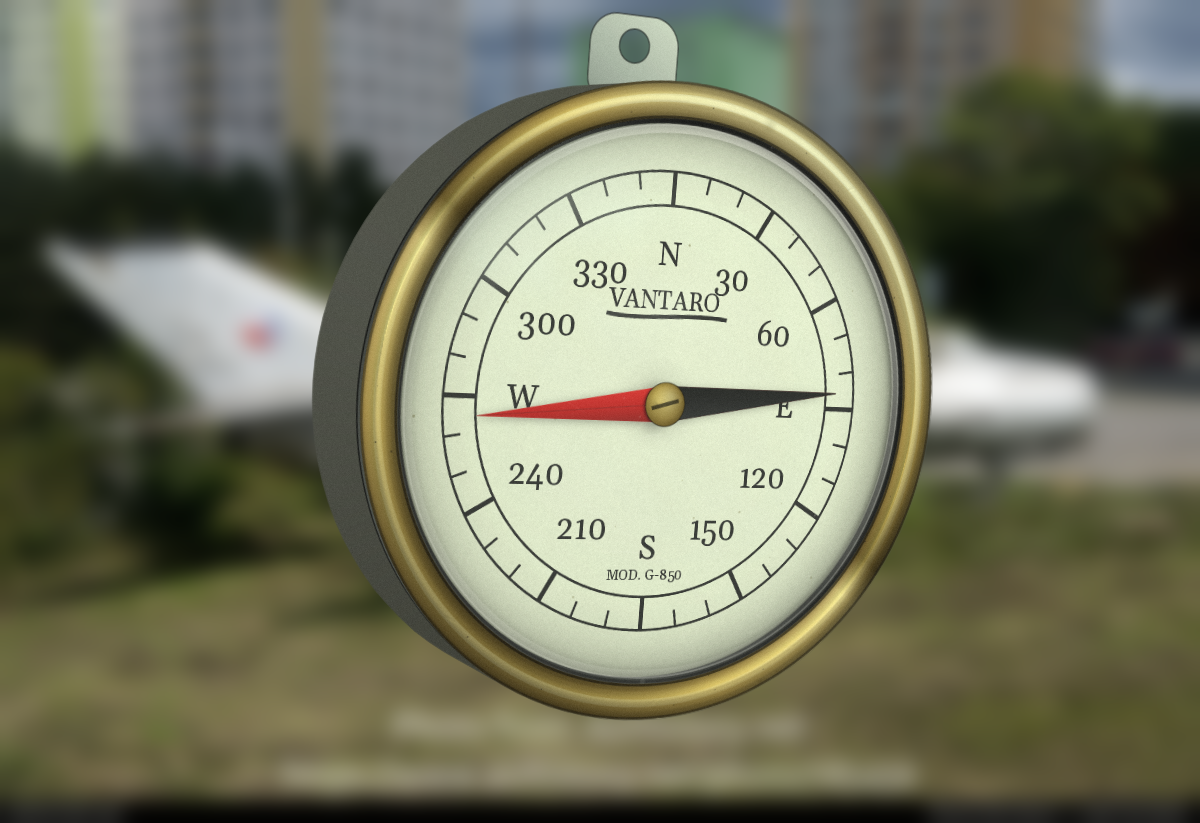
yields 265 °
